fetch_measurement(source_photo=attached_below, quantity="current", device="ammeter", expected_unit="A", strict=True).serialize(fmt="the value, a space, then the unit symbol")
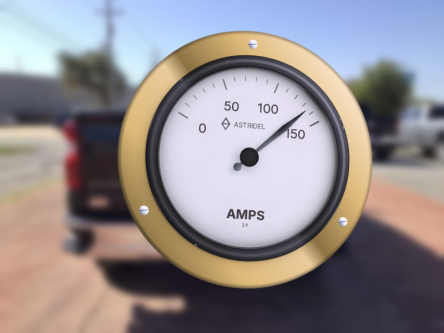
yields 135 A
